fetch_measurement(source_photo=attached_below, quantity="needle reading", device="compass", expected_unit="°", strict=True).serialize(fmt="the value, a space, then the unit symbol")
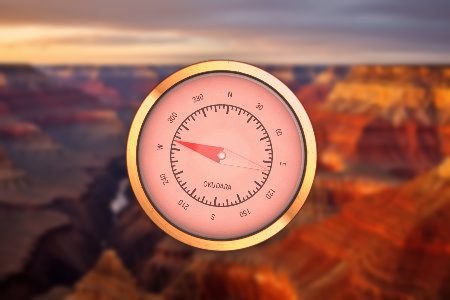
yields 280 °
